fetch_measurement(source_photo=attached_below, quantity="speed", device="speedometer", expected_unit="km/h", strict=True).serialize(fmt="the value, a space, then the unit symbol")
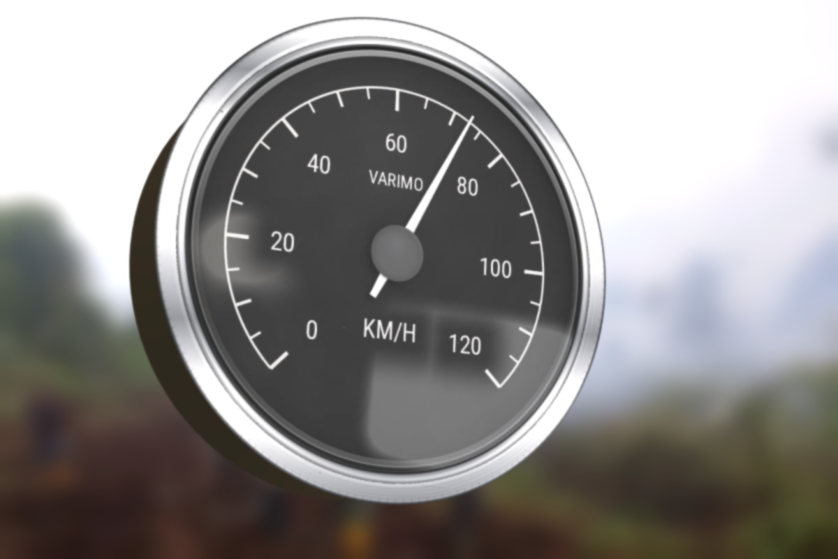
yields 72.5 km/h
